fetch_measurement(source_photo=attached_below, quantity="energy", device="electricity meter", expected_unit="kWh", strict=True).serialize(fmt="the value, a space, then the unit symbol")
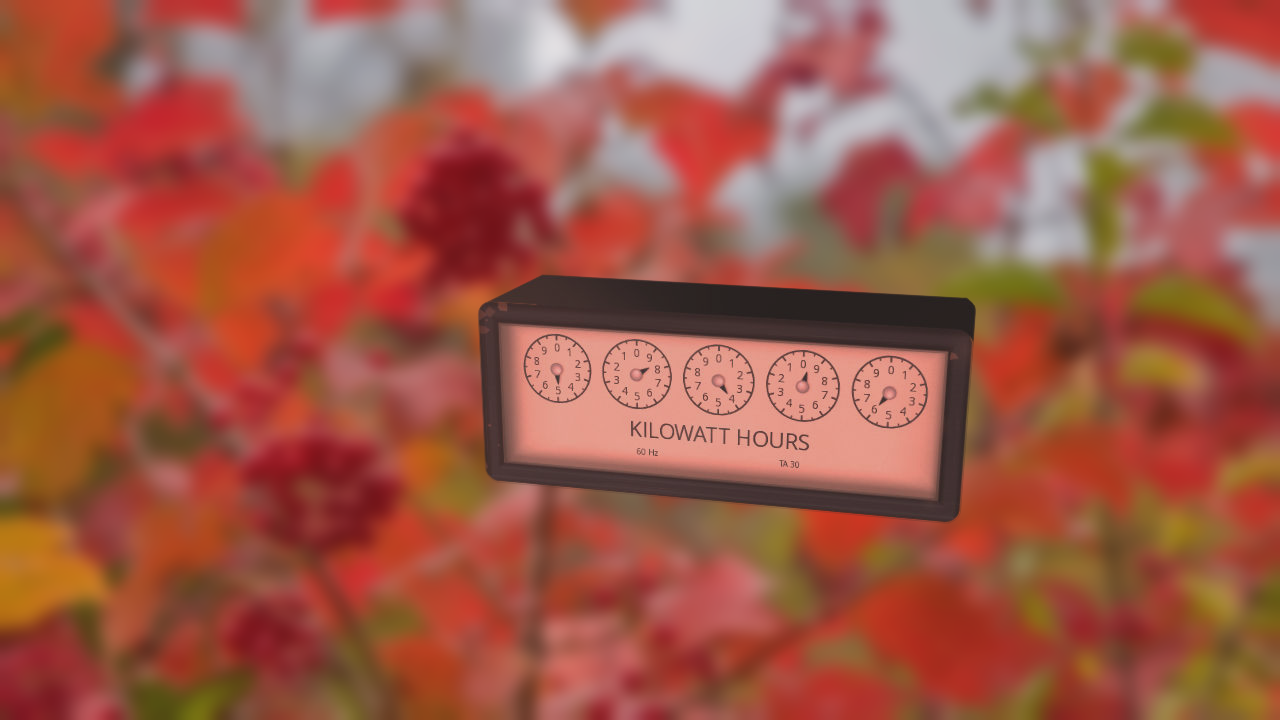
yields 48396 kWh
